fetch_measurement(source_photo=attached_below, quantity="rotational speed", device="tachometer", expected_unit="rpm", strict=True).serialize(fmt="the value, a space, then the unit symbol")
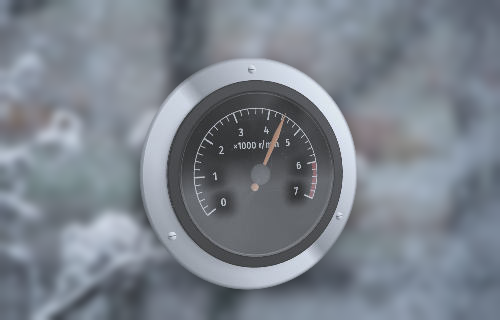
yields 4400 rpm
